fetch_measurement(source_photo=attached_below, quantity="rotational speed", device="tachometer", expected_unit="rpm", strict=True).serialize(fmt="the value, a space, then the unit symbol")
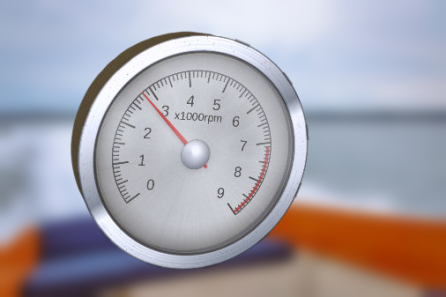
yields 2800 rpm
